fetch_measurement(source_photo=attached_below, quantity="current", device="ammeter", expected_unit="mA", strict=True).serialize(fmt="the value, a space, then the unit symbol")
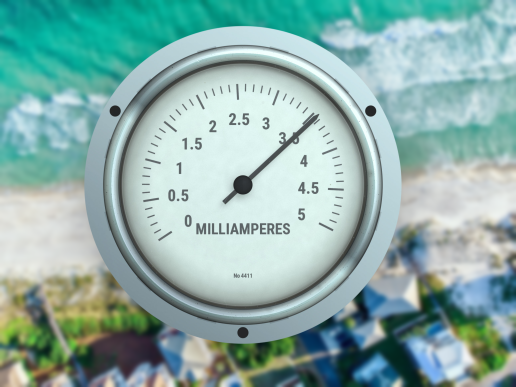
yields 3.55 mA
